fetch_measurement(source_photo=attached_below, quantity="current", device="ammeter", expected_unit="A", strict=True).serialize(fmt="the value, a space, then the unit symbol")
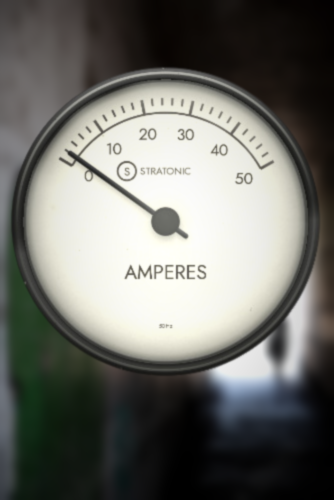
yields 2 A
